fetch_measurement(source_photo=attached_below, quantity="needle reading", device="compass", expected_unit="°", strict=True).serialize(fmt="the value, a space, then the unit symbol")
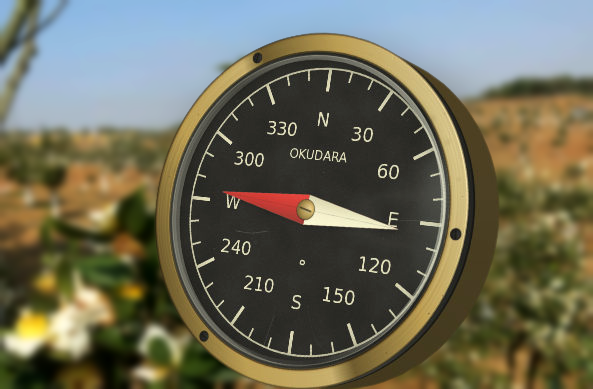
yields 275 °
